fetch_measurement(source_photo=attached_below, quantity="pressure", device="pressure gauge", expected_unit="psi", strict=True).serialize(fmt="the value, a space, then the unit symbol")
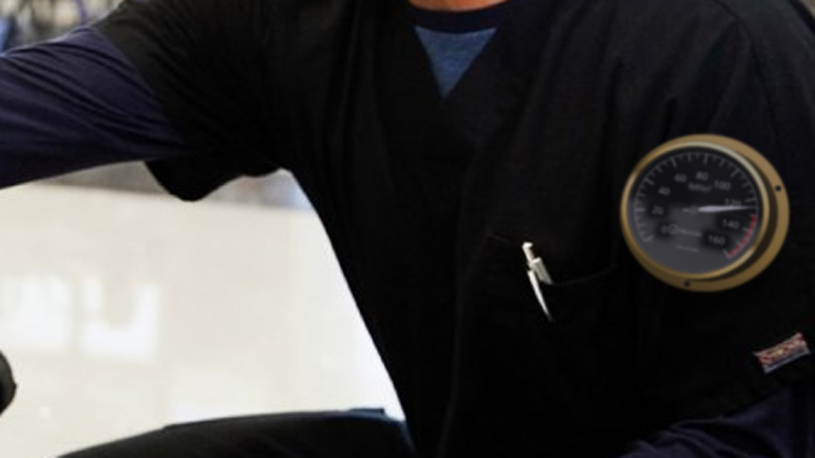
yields 125 psi
